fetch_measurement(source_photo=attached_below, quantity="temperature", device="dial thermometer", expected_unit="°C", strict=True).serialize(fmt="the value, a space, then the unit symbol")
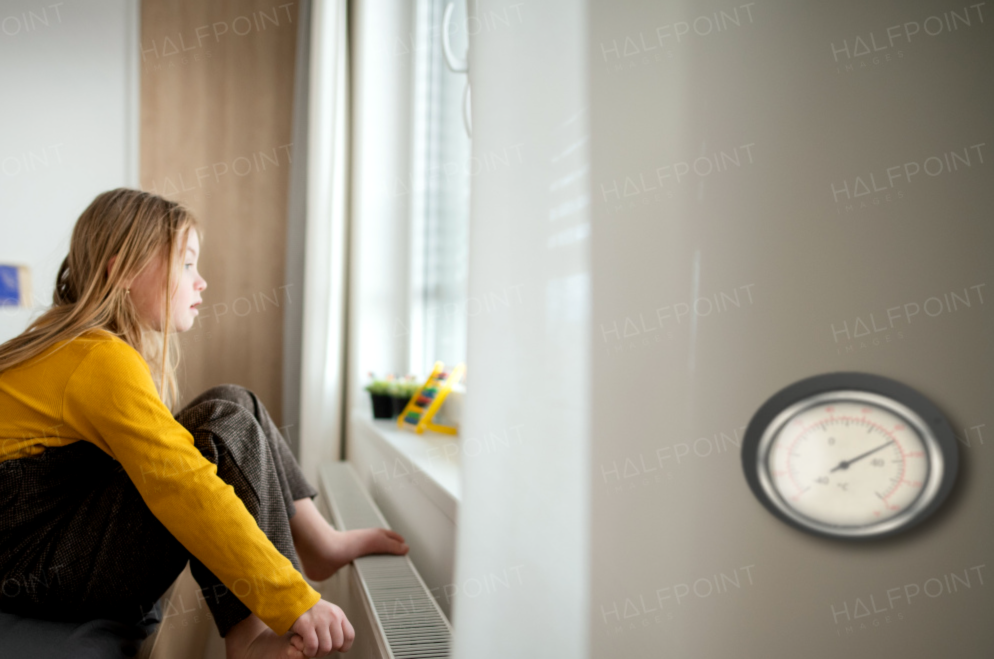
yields 30 °C
